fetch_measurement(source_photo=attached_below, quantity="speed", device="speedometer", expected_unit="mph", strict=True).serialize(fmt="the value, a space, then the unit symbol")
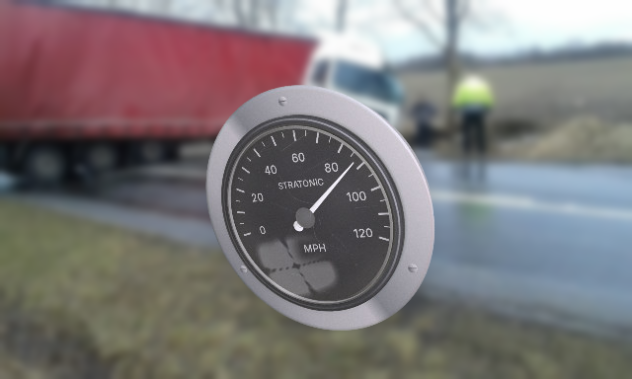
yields 87.5 mph
